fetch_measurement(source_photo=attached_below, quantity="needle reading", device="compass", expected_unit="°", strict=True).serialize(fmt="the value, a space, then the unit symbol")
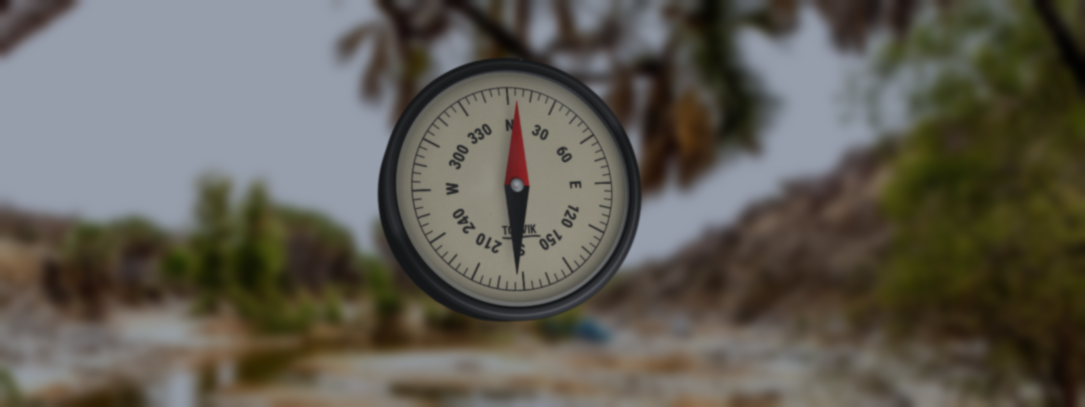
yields 5 °
